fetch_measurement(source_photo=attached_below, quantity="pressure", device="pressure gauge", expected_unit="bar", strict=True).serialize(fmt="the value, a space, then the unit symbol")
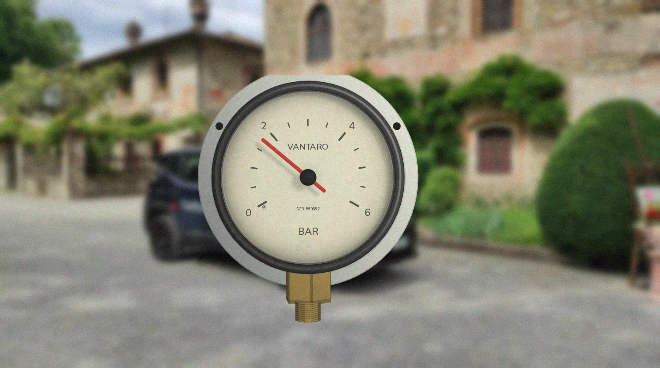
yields 1.75 bar
